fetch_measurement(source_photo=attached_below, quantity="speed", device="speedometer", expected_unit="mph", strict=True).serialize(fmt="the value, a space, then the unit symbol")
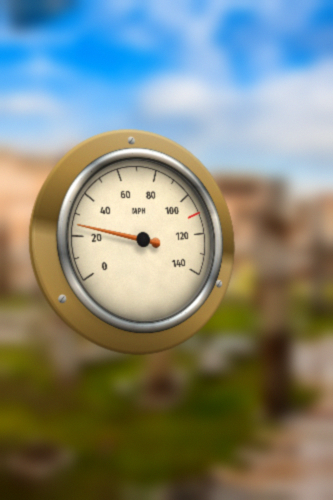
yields 25 mph
